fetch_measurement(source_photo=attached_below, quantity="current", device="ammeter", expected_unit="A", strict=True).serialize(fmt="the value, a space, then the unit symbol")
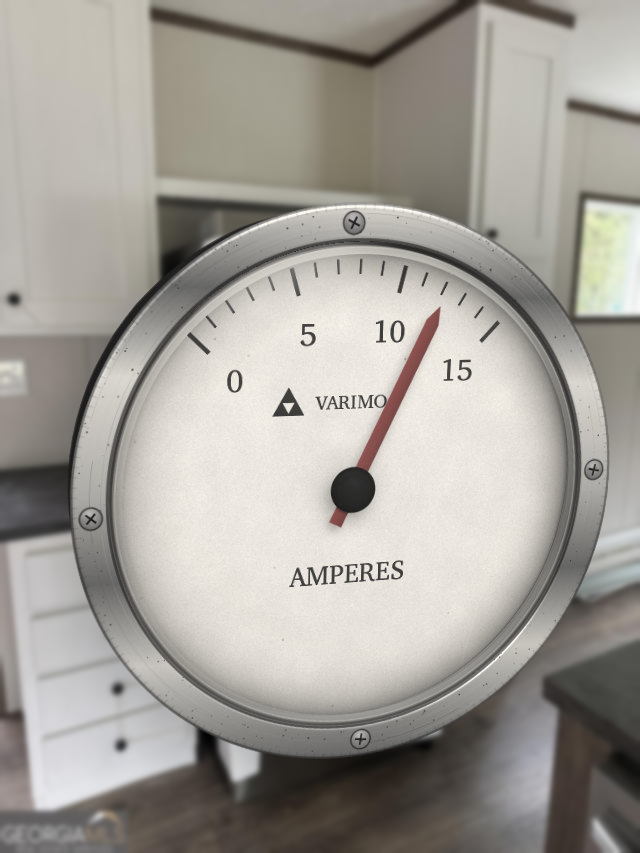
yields 12 A
